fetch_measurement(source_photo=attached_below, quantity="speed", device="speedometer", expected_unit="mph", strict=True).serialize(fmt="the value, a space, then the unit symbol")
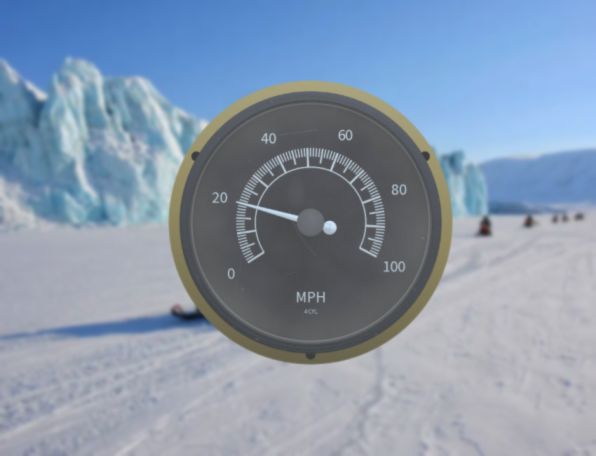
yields 20 mph
